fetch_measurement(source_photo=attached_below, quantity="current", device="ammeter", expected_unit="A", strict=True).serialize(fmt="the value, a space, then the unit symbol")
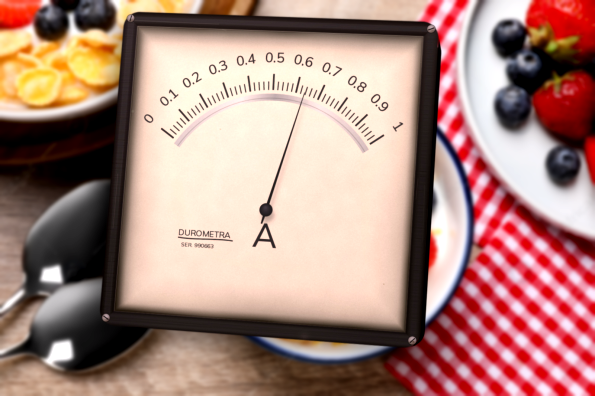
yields 0.64 A
